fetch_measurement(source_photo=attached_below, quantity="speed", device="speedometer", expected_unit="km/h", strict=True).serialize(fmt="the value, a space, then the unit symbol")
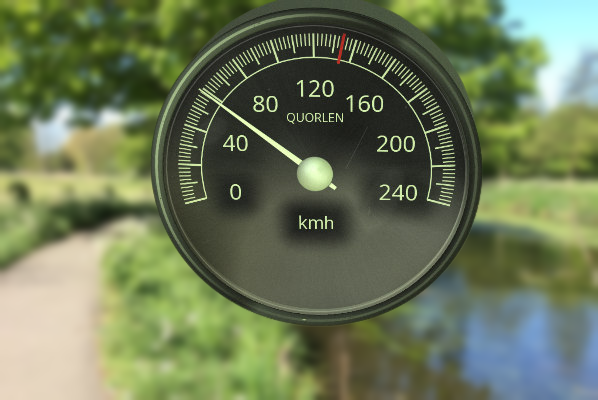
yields 60 km/h
